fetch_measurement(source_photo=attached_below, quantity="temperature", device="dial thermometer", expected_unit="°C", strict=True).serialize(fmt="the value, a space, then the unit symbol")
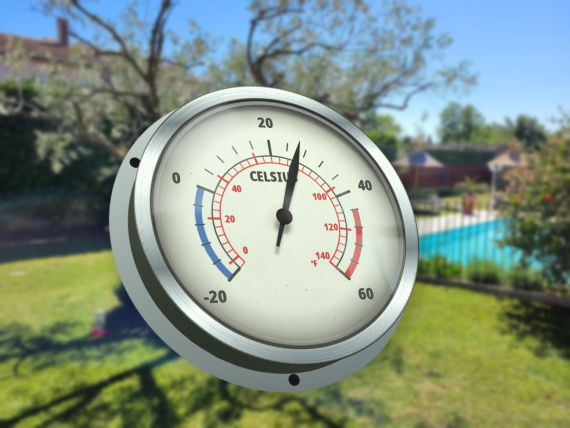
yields 26 °C
